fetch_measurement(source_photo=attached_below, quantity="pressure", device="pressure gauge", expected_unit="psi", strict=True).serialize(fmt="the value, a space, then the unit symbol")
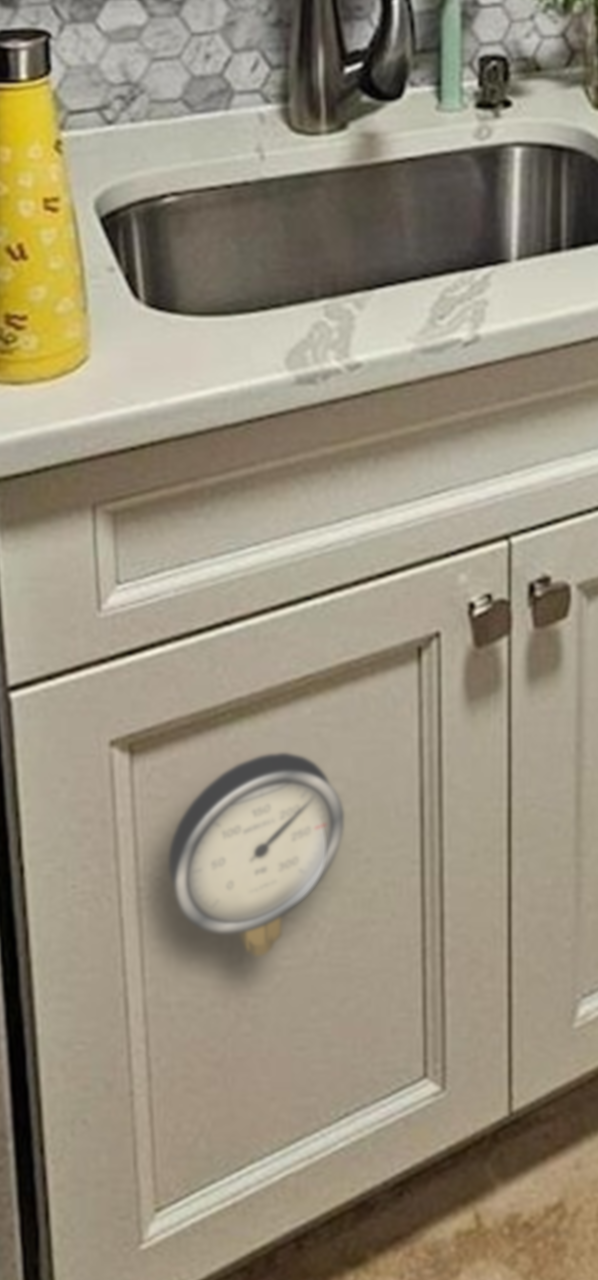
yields 210 psi
